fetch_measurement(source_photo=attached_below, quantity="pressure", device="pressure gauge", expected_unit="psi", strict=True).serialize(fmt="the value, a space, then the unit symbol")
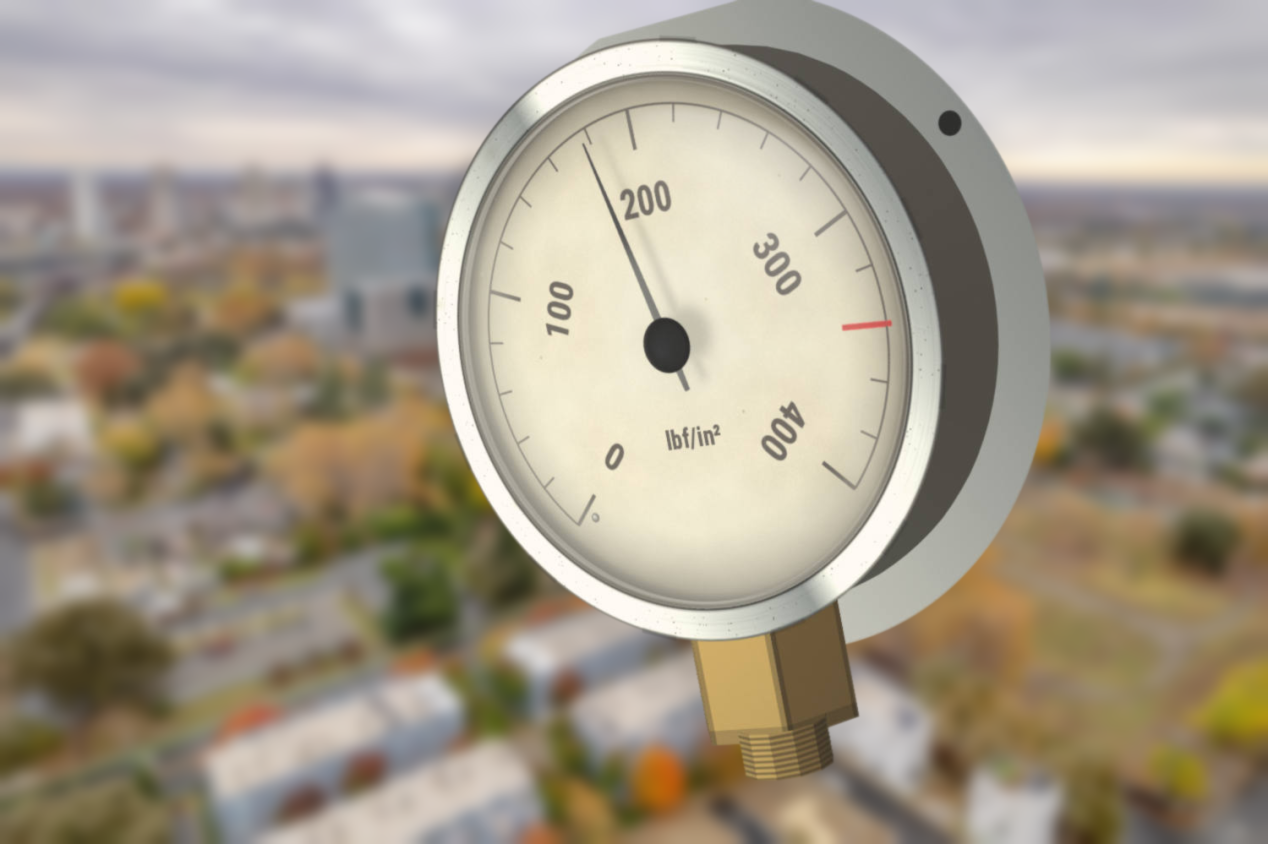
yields 180 psi
